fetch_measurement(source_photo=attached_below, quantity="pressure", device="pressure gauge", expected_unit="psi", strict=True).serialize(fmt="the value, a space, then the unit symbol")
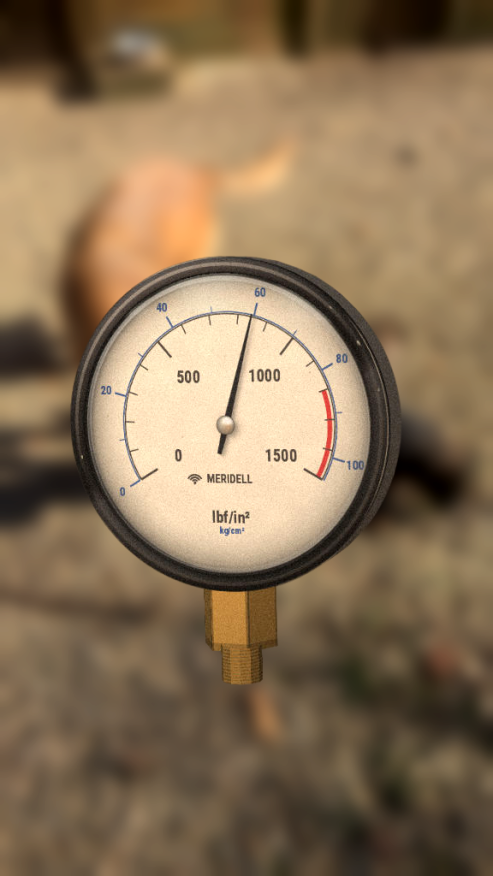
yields 850 psi
